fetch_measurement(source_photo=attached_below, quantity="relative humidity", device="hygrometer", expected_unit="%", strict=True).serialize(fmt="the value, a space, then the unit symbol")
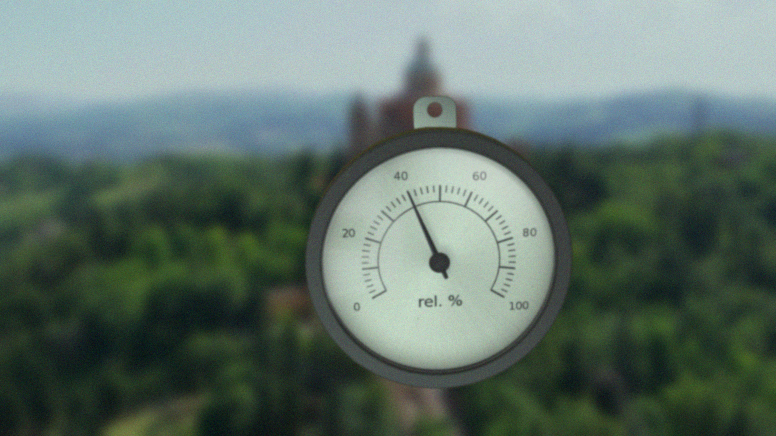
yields 40 %
